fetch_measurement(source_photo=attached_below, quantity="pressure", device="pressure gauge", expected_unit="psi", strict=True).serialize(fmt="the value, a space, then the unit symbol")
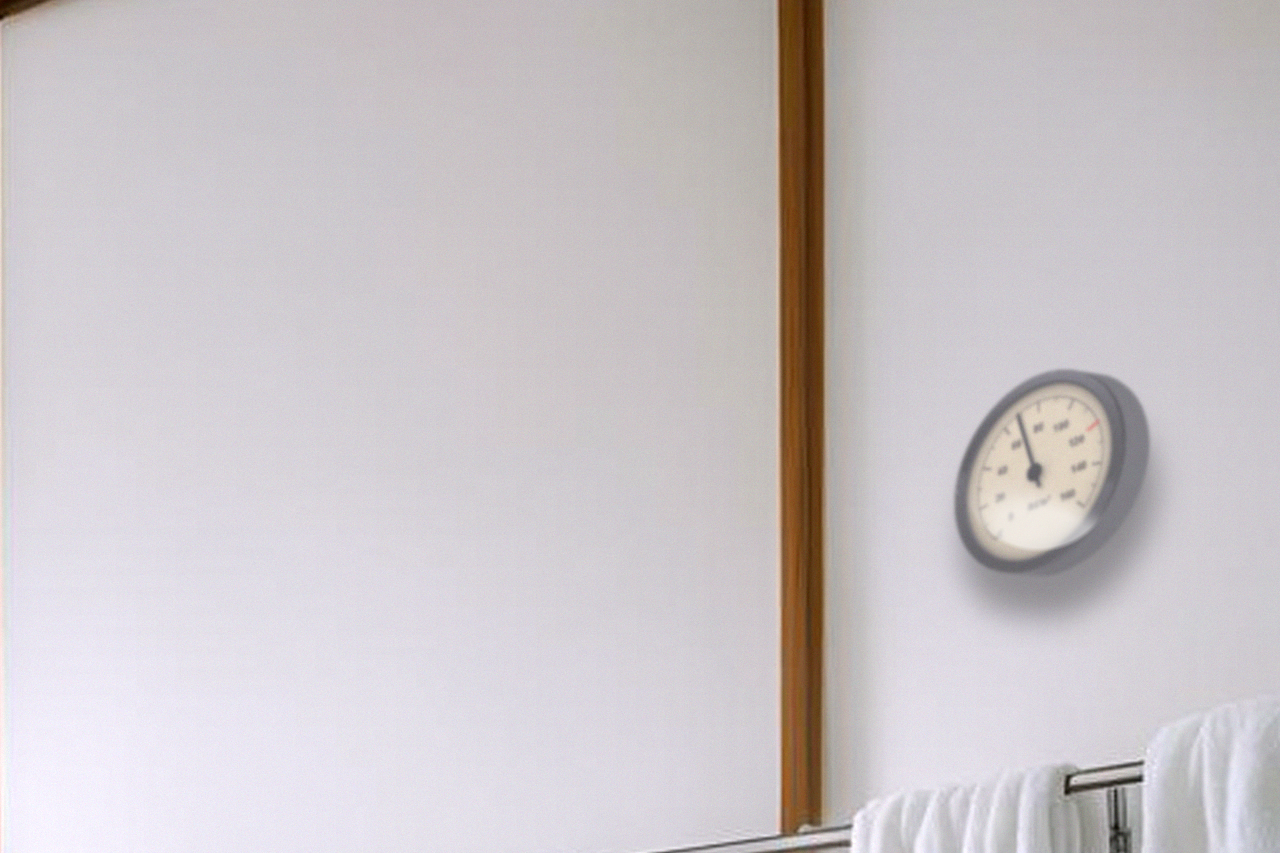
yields 70 psi
